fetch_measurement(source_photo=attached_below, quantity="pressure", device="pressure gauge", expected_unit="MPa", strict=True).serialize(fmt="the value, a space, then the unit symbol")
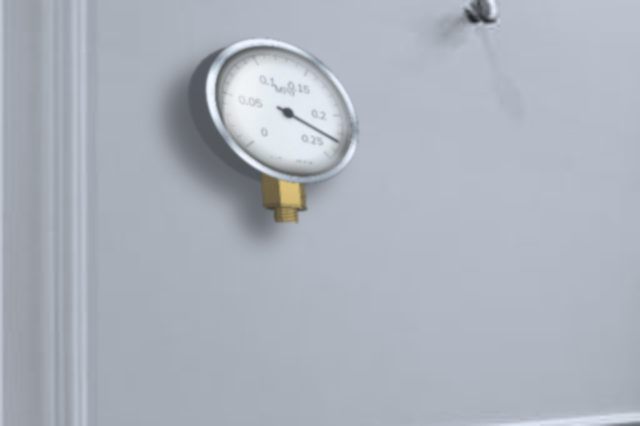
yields 0.23 MPa
